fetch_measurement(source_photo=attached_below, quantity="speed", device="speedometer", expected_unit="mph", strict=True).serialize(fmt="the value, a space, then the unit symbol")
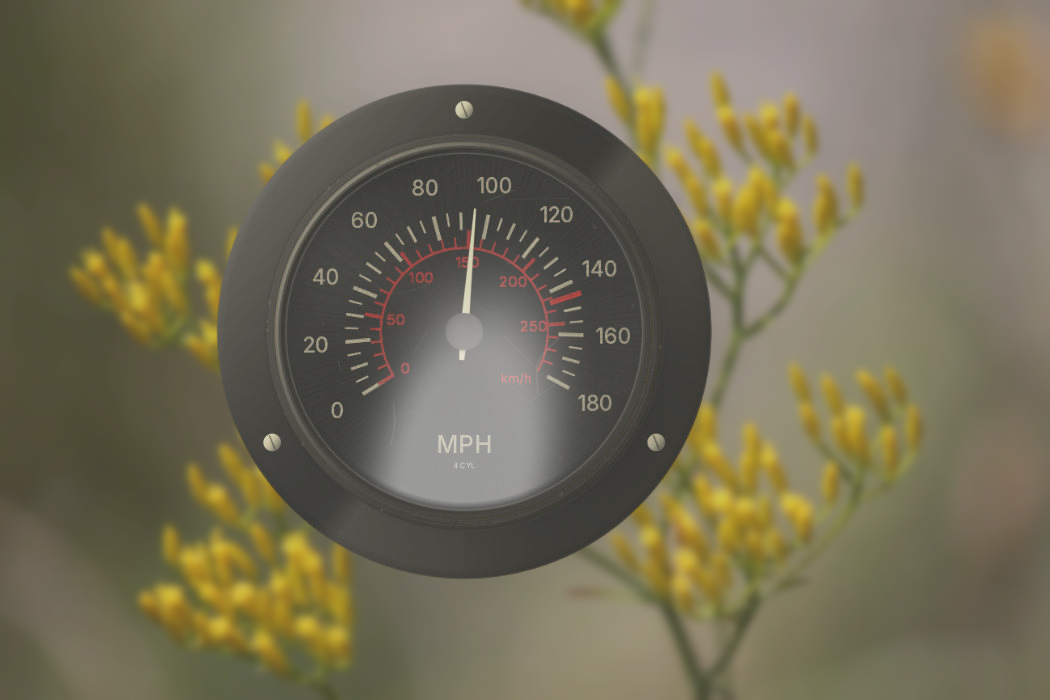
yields 95 mph
